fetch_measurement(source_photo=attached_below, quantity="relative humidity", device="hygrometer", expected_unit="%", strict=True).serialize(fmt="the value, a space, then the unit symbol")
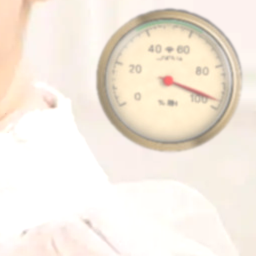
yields 96 %
